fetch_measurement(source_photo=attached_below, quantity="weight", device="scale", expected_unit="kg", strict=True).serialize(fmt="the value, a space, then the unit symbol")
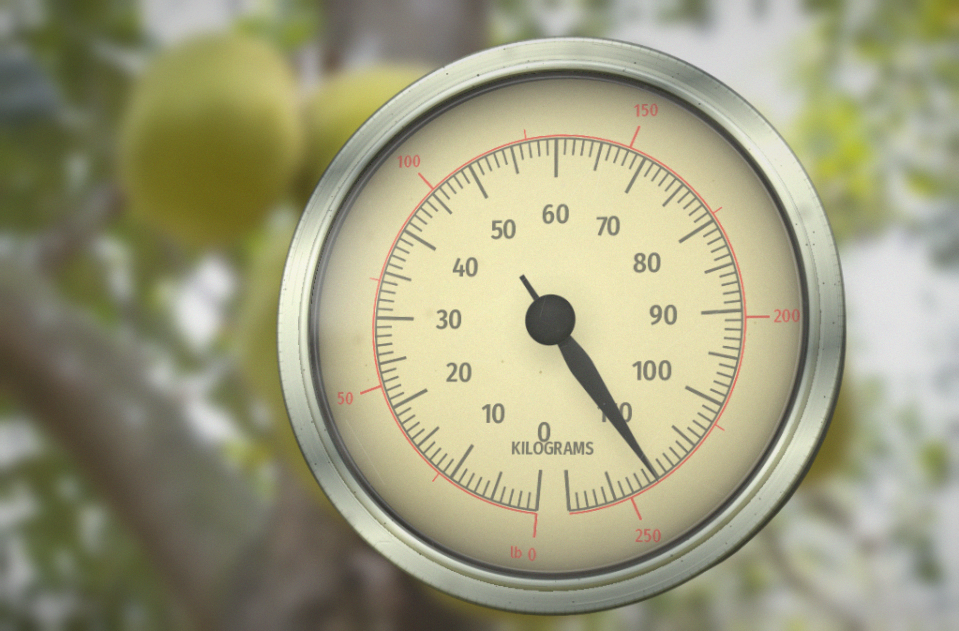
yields 110 kg
